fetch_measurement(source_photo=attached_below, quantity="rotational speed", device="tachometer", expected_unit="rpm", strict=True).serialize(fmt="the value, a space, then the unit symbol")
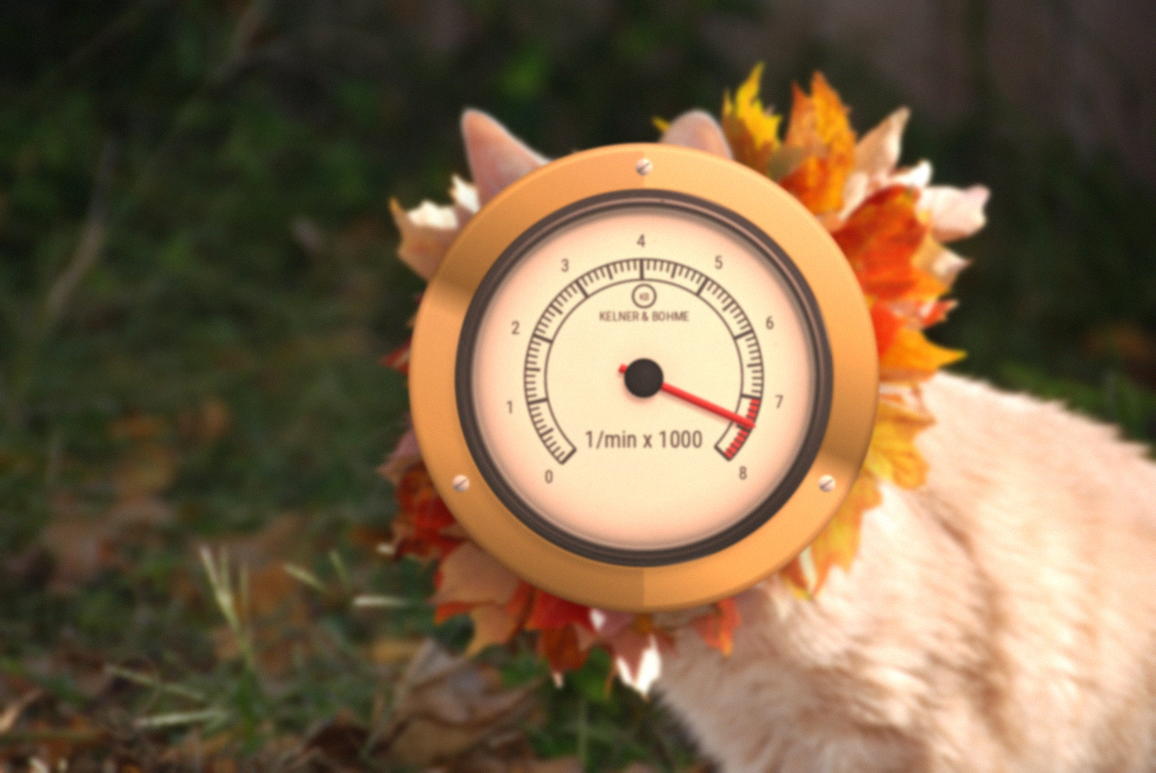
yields 7400 rpm
